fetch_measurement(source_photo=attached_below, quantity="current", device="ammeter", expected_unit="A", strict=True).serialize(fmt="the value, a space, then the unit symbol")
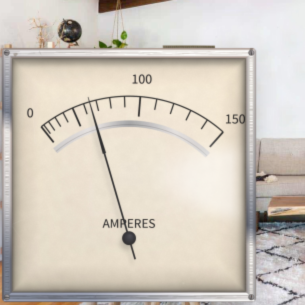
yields 65 A
